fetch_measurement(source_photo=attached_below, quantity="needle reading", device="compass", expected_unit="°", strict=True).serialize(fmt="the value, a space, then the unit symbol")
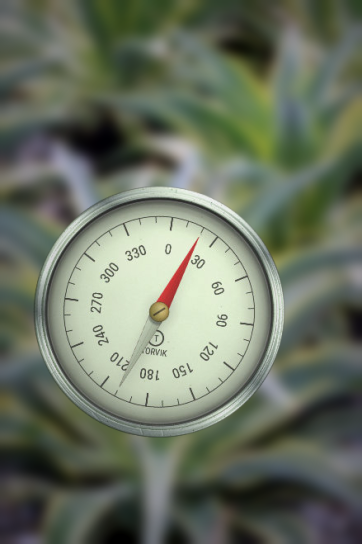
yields 20 °
